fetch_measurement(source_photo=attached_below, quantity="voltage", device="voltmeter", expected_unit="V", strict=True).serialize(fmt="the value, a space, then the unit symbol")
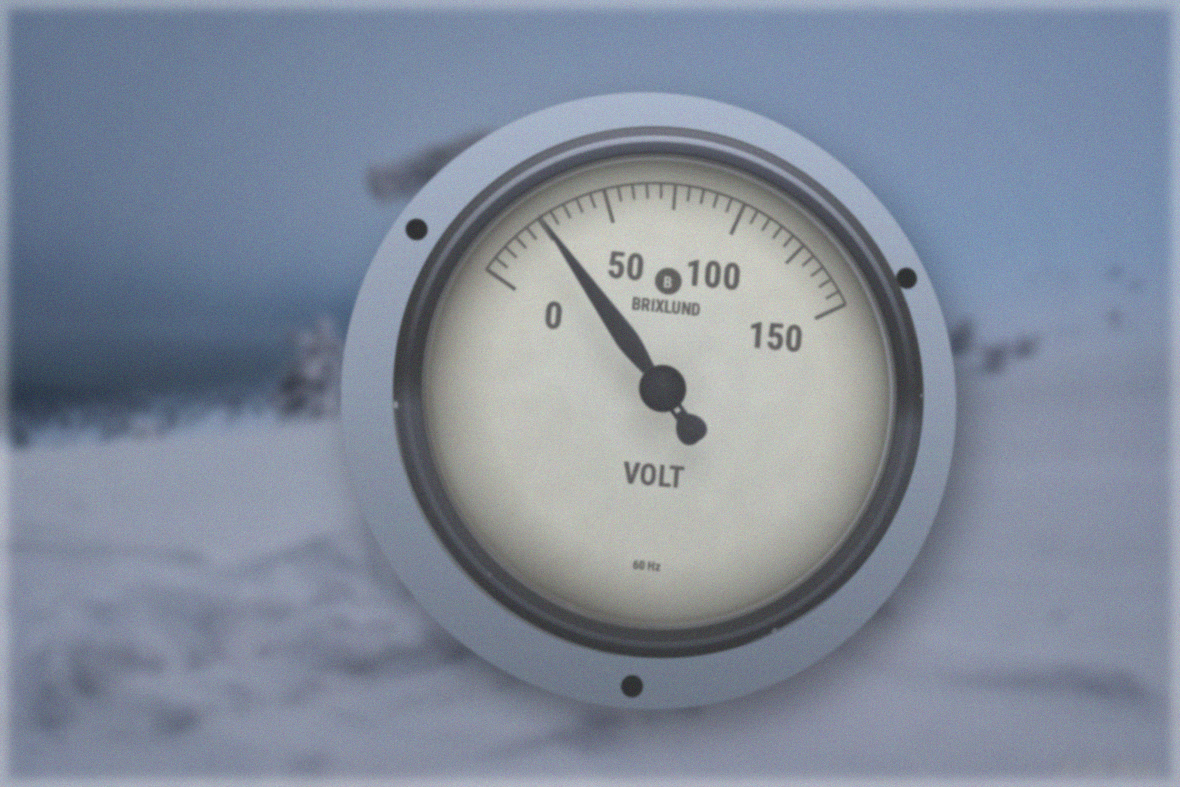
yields 25 V
